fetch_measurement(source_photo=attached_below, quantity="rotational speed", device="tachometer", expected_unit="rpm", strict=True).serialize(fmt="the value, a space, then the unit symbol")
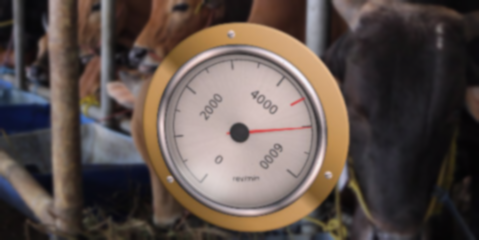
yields 5000 rpm
